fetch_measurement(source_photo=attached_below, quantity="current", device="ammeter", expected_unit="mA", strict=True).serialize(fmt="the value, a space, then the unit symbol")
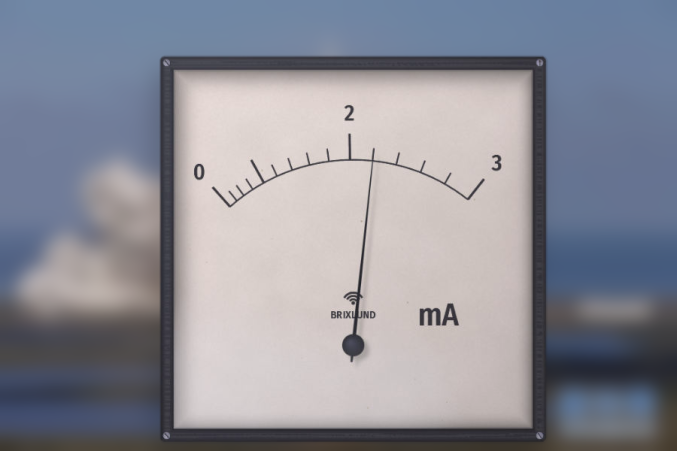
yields 2.2 mA
